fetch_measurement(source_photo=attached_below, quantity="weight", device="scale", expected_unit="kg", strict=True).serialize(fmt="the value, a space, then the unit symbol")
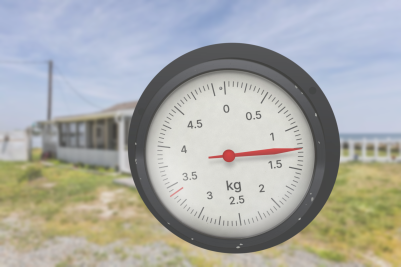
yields 1.25 kg
